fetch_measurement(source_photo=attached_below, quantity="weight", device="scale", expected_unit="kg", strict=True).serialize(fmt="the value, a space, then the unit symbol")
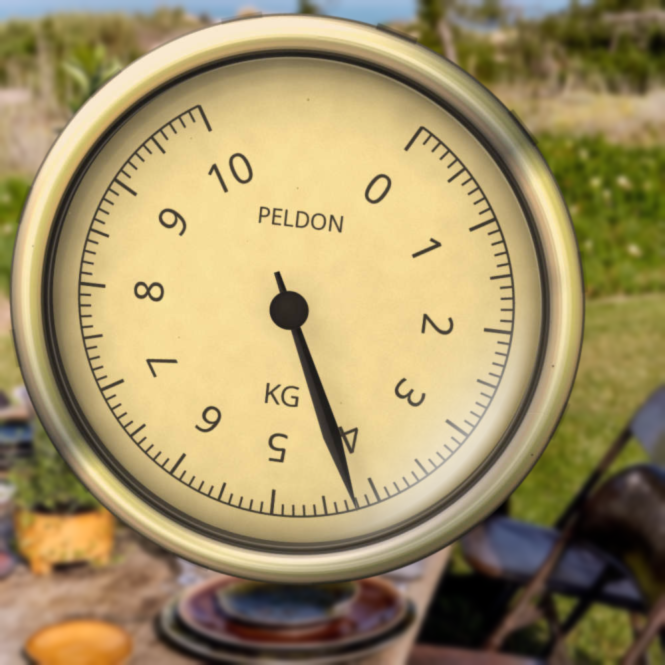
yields 4.2 kg
